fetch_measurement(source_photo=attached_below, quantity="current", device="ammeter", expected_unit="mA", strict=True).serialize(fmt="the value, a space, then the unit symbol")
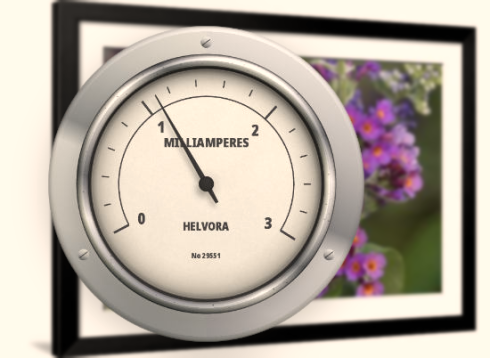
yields 1.1 mA
